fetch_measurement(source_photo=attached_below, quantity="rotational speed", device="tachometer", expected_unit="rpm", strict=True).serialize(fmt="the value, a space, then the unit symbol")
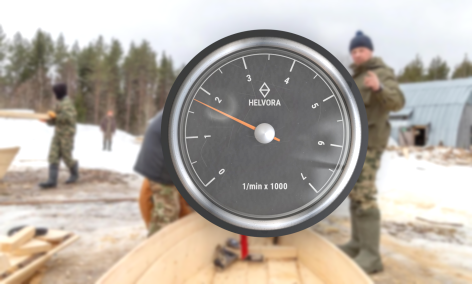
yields 1750 rpm
